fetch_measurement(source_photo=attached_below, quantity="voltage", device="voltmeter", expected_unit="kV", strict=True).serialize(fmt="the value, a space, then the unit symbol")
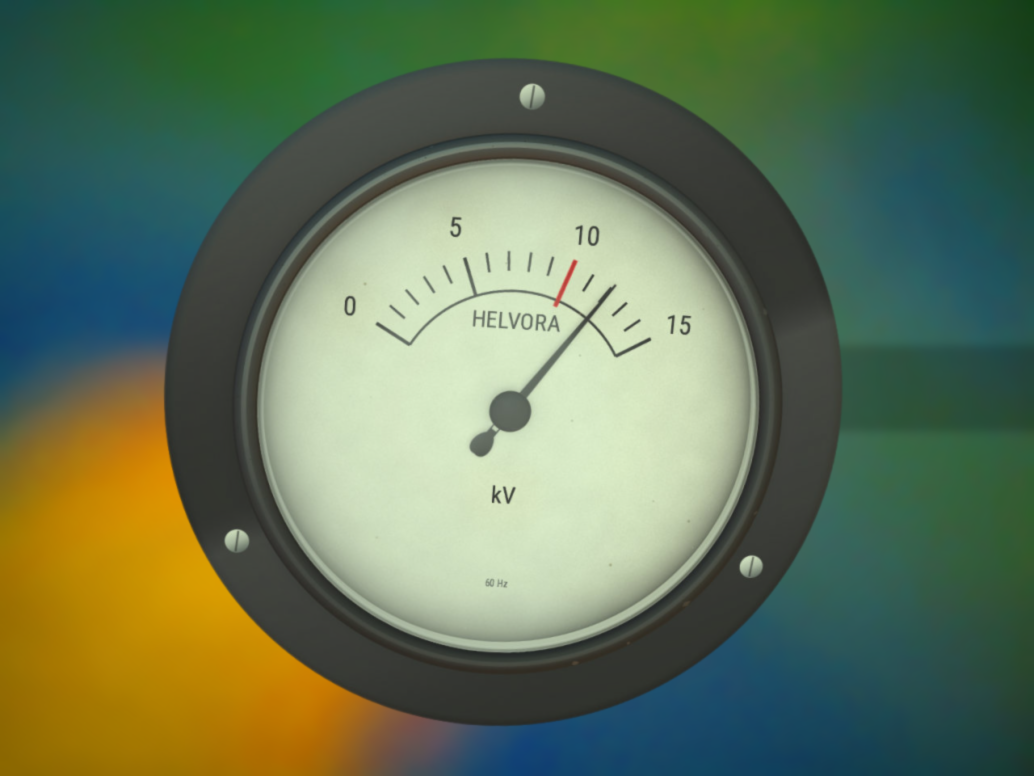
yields 12 kV
